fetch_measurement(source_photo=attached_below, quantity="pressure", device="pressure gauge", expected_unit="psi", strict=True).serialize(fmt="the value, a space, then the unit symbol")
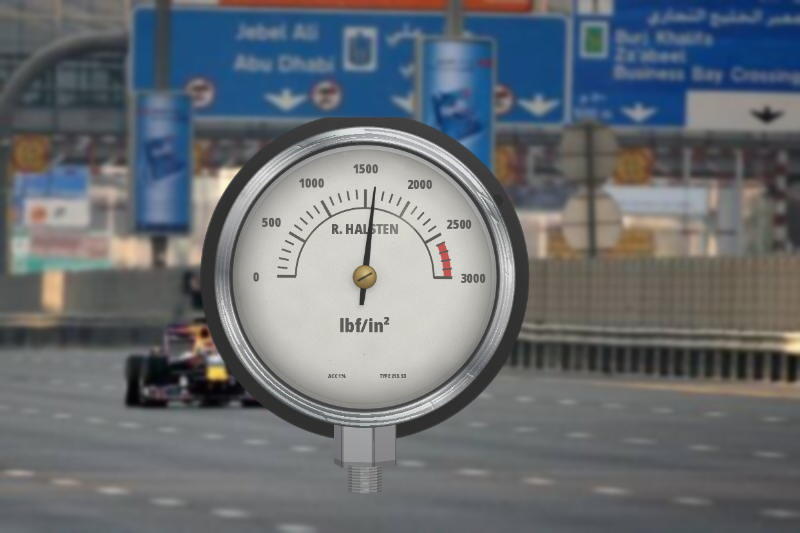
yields 1600 psi
